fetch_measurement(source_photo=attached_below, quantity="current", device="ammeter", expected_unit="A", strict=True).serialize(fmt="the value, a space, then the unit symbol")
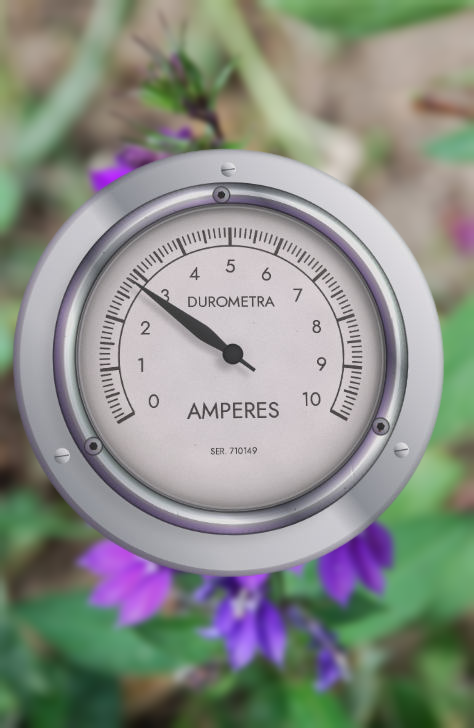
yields 2.8 A
